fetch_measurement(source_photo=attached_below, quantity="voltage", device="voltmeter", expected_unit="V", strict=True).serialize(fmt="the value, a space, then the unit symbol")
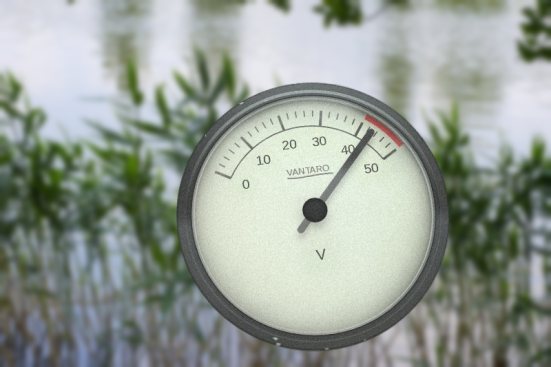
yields 43 V
